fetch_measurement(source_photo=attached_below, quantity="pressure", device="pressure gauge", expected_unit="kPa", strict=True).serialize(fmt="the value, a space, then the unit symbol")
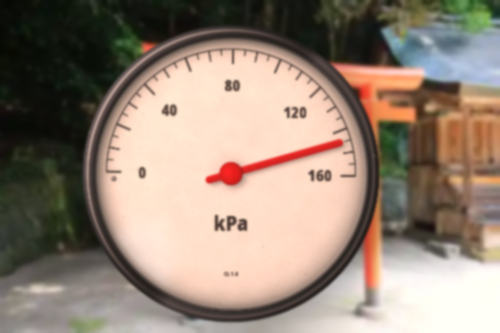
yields 145 kPa
